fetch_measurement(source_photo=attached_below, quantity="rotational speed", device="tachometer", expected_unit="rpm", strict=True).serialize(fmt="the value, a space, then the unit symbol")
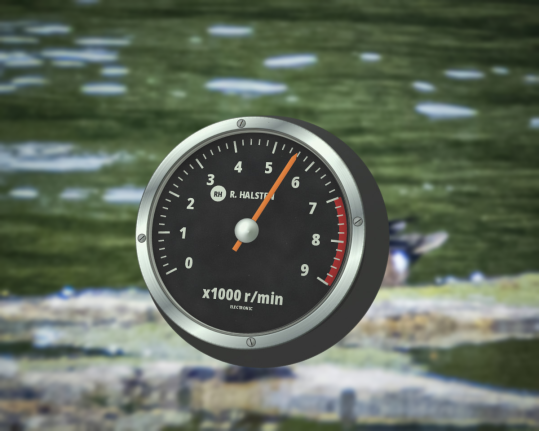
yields 5600 rpm
